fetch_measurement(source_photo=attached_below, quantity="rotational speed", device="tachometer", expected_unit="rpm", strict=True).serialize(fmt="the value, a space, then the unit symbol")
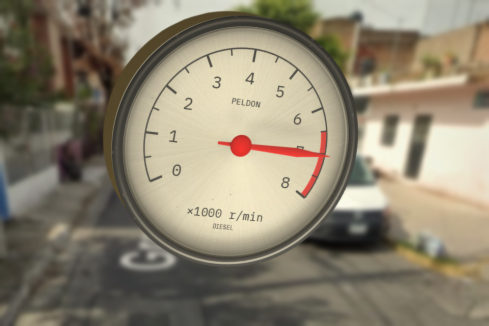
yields 7000 rpm
